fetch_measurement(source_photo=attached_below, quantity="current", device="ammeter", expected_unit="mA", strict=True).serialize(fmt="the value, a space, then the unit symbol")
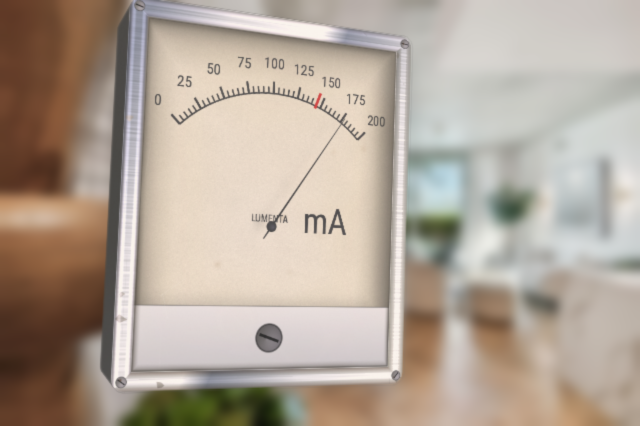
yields 175 mA
